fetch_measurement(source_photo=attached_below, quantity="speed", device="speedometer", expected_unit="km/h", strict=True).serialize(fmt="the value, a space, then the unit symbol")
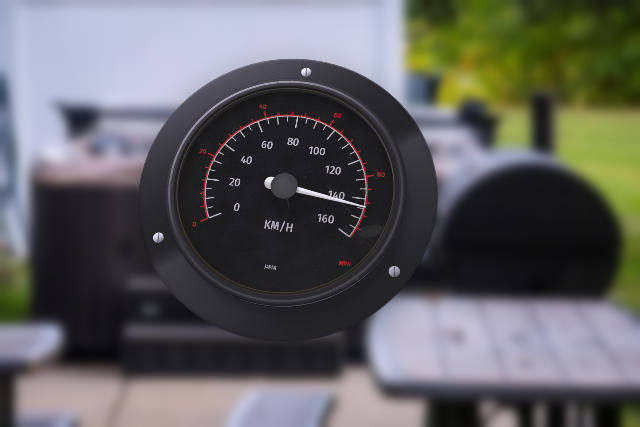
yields 145 km/h
